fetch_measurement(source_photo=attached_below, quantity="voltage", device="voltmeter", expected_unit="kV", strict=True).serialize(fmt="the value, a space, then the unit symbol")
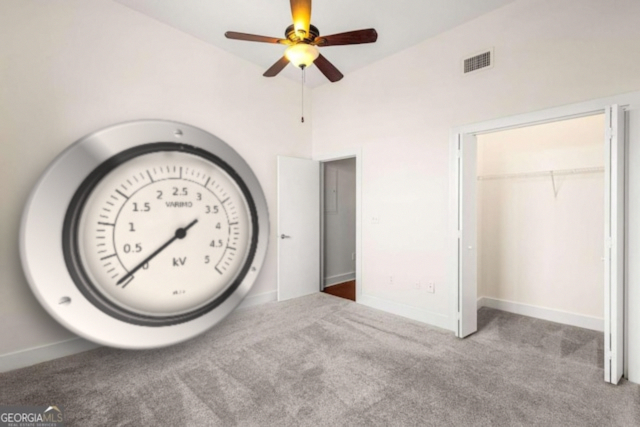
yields 0.1 kV
